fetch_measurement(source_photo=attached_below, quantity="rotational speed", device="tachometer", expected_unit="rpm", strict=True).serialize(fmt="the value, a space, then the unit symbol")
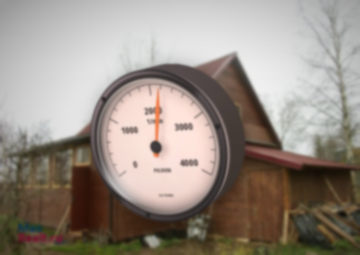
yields 2200 rpm
